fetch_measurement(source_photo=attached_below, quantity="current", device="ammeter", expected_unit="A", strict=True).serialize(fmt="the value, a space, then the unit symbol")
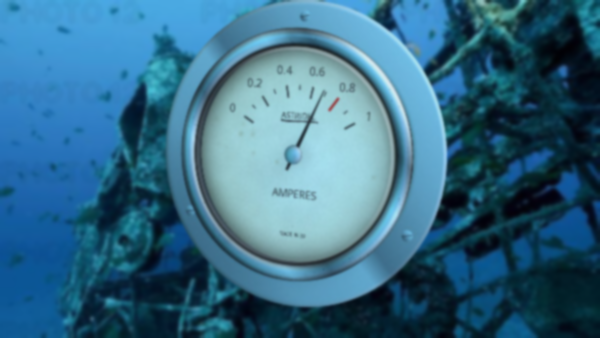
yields 0.7 A
